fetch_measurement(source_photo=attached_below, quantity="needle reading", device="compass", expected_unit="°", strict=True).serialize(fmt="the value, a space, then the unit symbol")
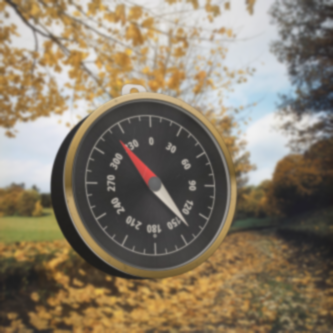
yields 320 °
